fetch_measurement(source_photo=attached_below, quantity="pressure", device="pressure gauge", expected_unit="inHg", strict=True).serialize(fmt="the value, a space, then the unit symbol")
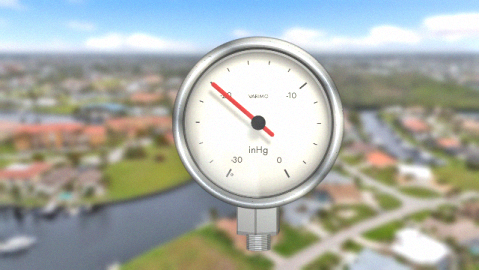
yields -20 inHg
